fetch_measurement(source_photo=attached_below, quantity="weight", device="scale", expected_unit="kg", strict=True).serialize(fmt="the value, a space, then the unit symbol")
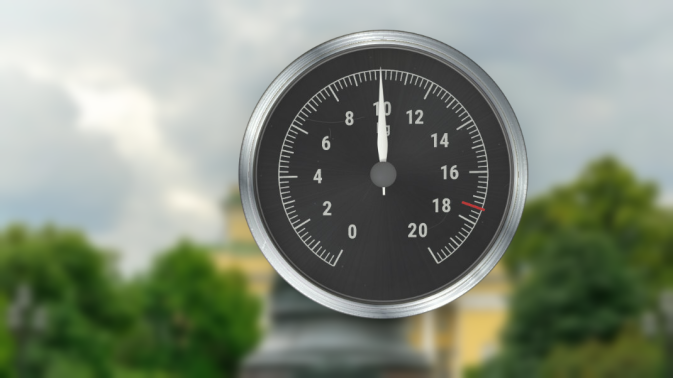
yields 10 kg
